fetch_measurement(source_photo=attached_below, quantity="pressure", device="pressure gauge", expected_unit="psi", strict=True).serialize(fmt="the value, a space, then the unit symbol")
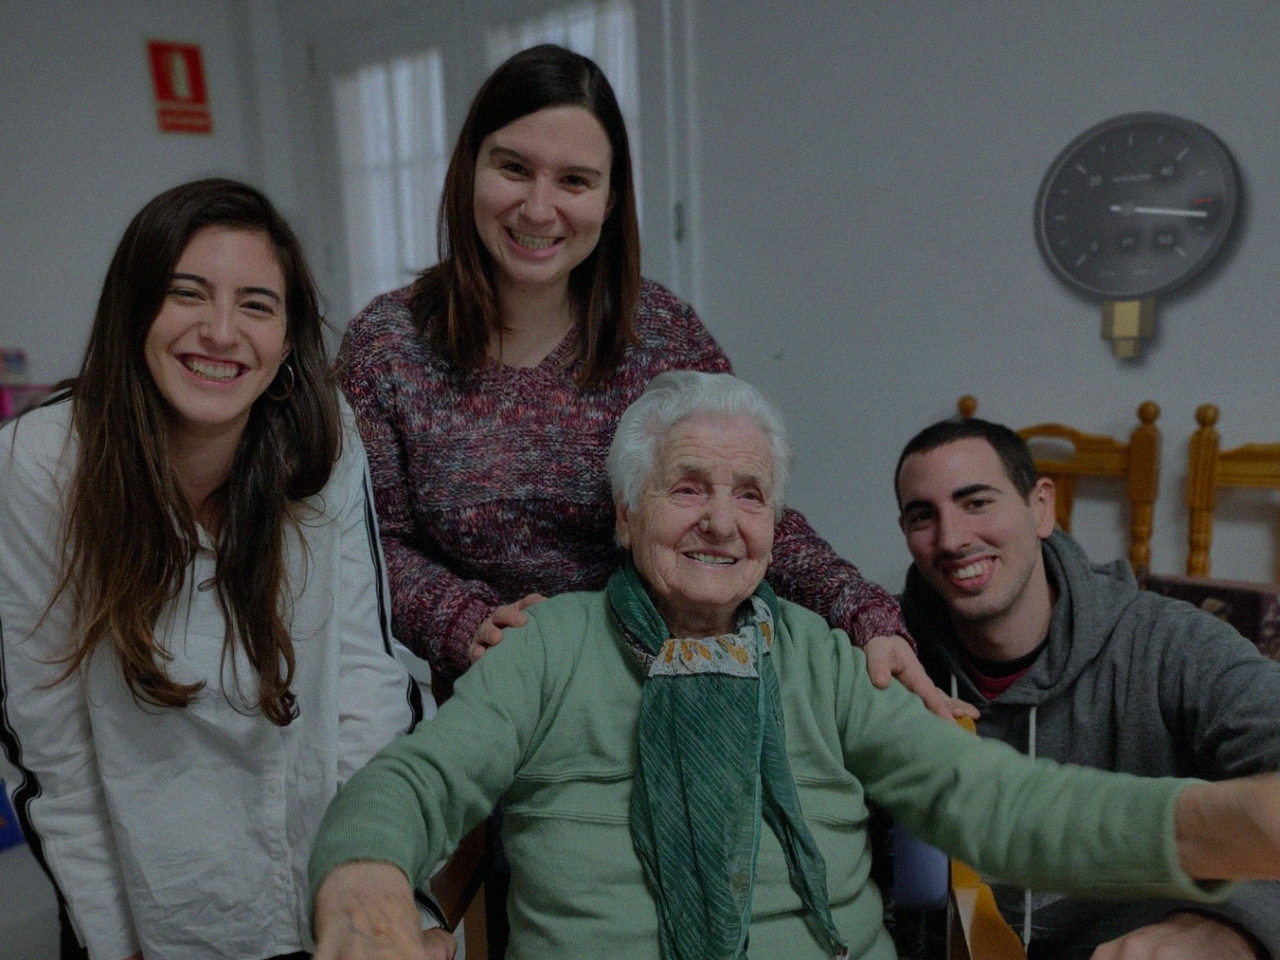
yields 52.5 psi
